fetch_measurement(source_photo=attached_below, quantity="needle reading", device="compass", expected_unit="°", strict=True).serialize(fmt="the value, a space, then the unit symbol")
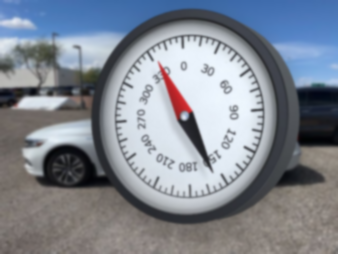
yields 335 °
